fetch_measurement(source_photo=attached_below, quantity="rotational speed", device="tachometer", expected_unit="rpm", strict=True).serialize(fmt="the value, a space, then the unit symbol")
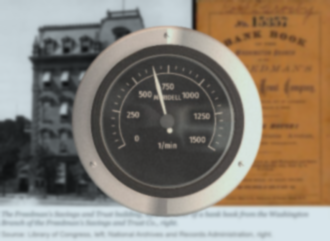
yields 650 rpm
